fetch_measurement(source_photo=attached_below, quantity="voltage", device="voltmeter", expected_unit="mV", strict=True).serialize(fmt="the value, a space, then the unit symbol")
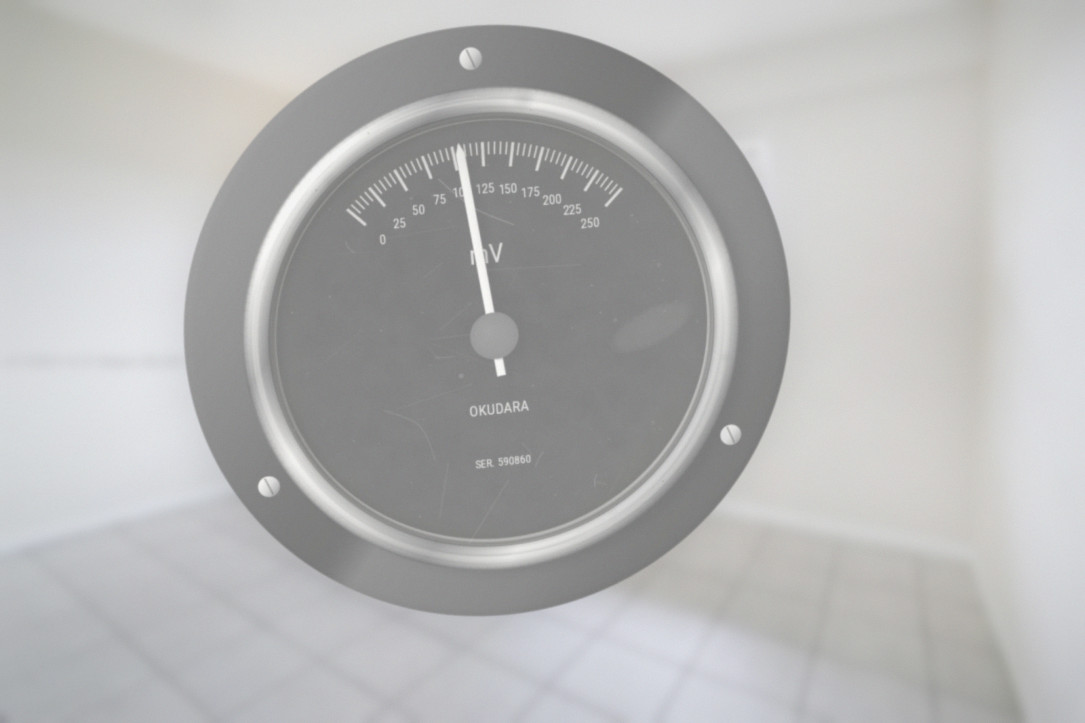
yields 105 mV
